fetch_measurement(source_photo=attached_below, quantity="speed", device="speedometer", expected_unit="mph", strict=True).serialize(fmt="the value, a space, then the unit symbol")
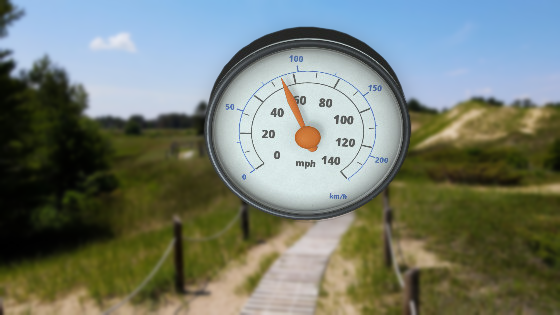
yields 55 mph
